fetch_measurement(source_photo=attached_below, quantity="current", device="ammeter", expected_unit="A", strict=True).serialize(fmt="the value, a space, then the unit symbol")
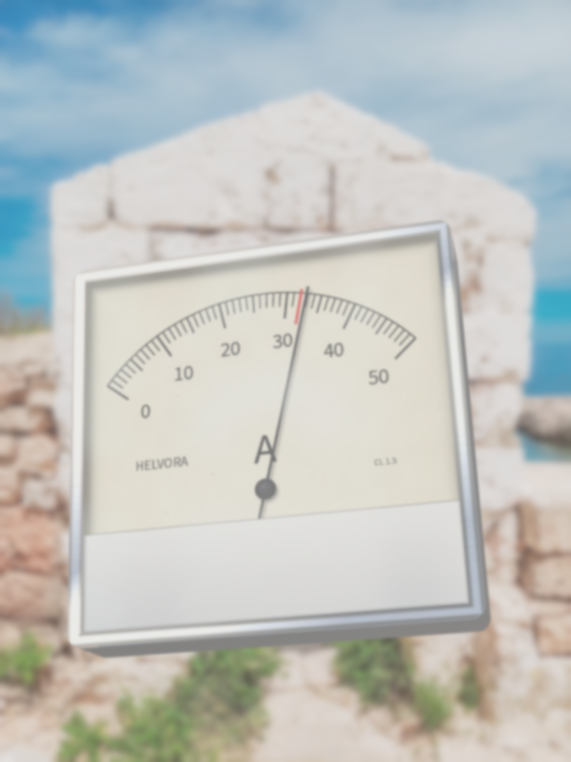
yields 33 A
